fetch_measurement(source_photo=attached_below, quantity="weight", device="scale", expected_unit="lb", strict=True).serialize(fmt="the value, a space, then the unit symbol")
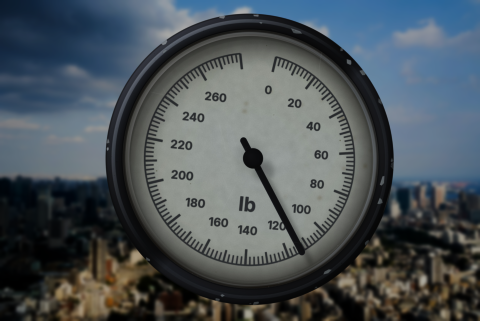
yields 114 lb
